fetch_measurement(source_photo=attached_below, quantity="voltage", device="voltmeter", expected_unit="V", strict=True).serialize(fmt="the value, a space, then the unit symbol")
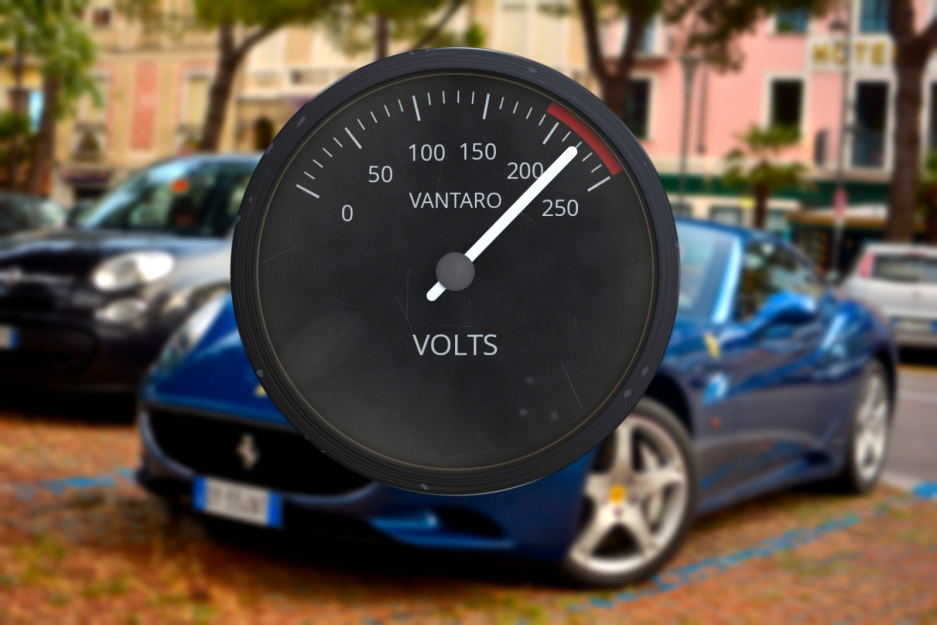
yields 220 V
